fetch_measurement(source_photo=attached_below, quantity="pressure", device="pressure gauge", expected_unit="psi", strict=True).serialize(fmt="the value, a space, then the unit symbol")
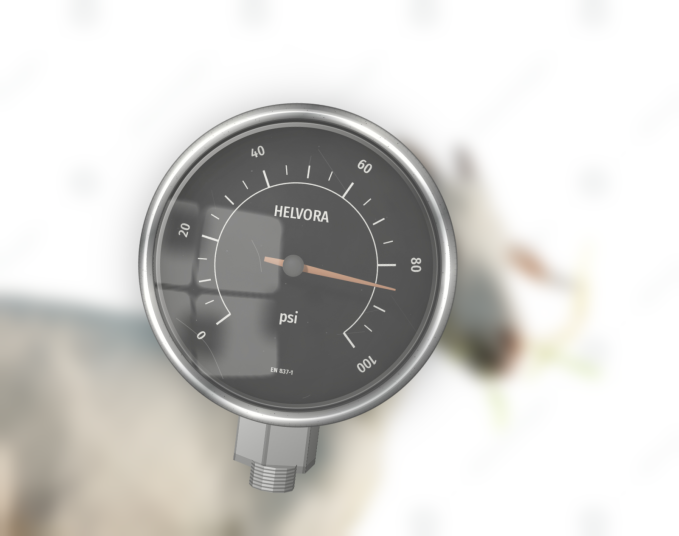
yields 85 psi
